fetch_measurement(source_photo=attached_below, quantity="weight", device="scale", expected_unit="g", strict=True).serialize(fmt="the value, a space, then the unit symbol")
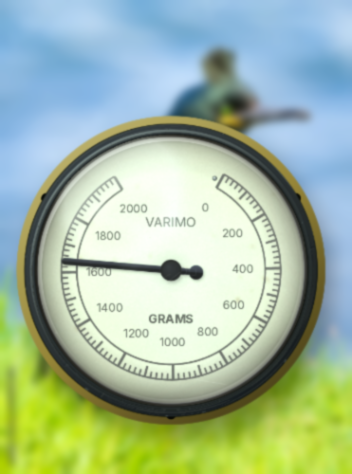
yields 1640 g
